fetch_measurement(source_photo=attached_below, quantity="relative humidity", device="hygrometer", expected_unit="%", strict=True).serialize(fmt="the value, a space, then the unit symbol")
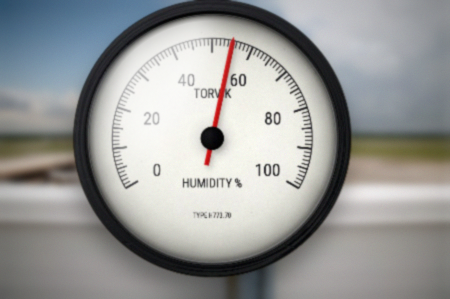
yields 55 %
